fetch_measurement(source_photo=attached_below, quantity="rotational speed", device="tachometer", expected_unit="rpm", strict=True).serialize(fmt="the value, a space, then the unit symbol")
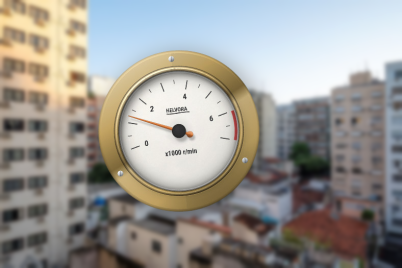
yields 1250 rpm
